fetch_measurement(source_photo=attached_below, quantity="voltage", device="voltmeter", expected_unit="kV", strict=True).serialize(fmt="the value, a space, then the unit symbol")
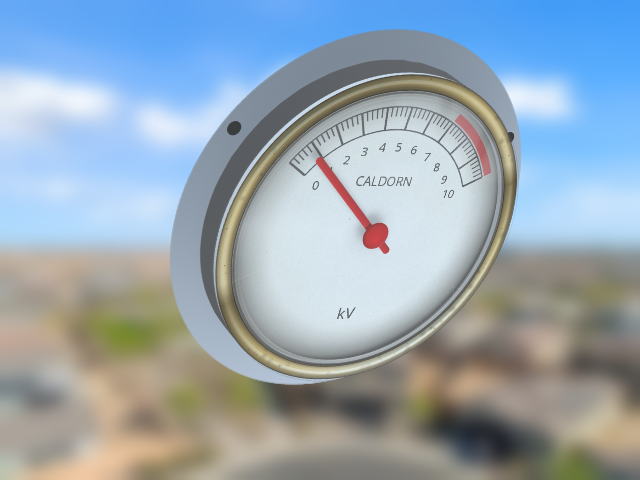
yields 0.8 kV
